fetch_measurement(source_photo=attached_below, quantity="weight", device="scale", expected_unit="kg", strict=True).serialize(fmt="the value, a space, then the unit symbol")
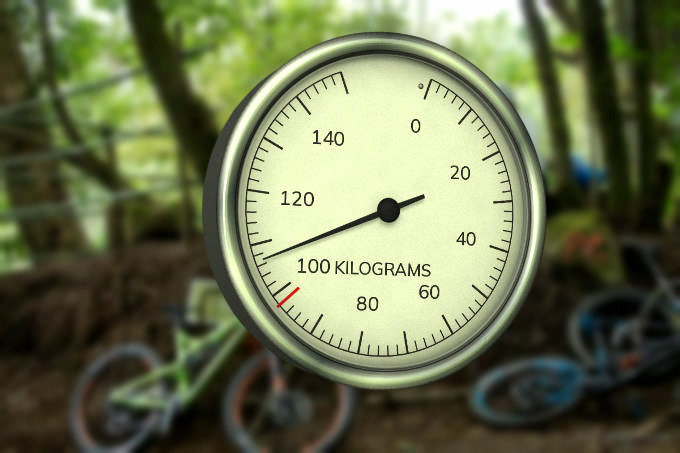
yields 107 kg
